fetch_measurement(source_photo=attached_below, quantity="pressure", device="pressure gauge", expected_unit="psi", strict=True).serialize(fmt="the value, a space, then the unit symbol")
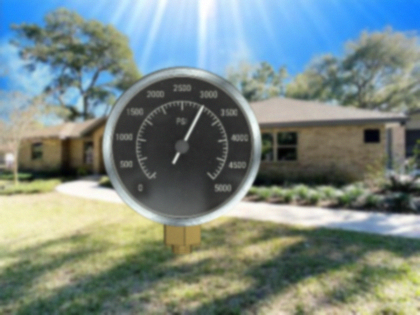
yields 3000 psi
